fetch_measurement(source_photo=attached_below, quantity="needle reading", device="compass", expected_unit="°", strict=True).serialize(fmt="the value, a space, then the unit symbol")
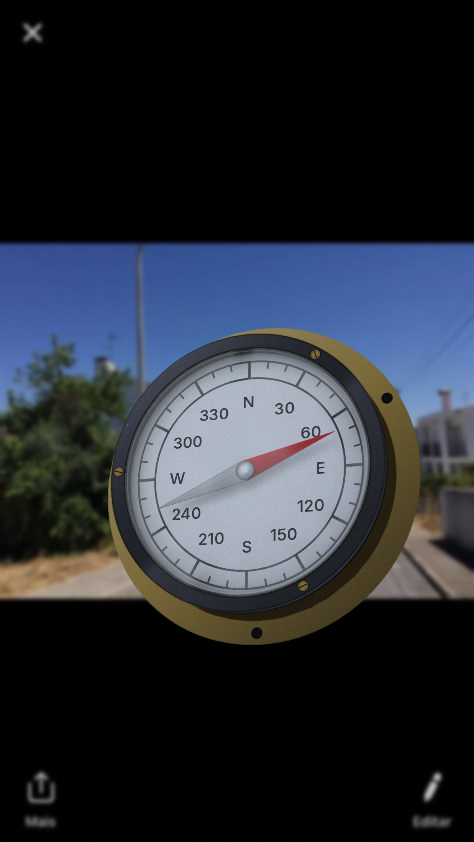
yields 70 °
